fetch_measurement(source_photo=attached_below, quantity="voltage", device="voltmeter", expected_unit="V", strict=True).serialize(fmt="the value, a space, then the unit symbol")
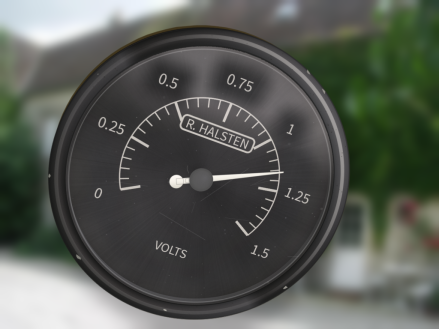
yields 1.15 V
